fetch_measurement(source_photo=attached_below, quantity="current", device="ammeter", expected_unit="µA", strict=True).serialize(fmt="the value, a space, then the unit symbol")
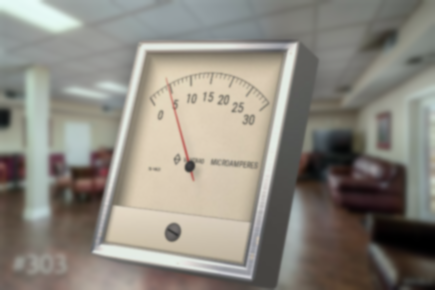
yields 5 µA
